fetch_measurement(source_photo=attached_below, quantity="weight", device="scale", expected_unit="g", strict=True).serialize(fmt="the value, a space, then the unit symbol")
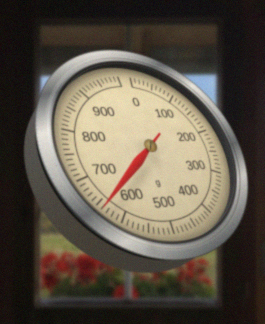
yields 640 g
